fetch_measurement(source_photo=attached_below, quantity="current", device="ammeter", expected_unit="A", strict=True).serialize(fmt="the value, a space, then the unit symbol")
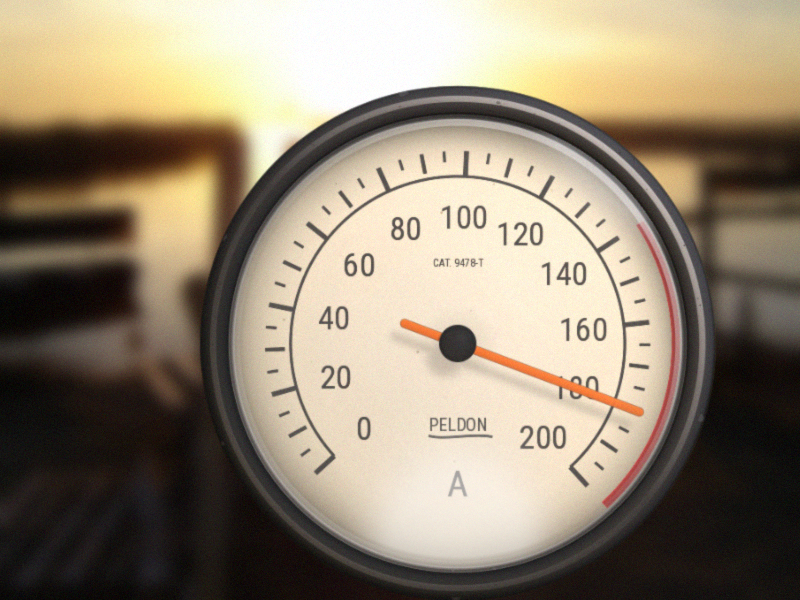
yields 180 A
